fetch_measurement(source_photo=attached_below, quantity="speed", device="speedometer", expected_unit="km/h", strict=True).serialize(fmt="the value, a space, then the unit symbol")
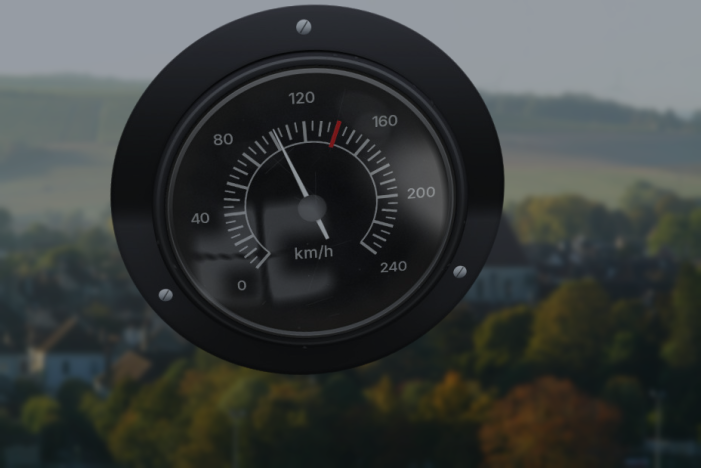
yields 102.5 km/h
